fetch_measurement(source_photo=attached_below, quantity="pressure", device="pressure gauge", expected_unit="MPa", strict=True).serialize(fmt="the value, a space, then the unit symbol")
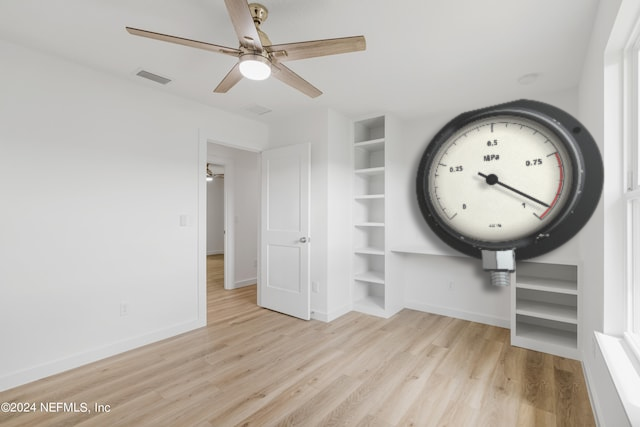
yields 0.95 MPa
